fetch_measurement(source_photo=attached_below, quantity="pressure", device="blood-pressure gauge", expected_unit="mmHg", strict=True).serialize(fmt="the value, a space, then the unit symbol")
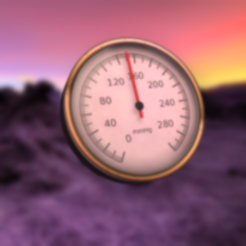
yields 150 mmHg
